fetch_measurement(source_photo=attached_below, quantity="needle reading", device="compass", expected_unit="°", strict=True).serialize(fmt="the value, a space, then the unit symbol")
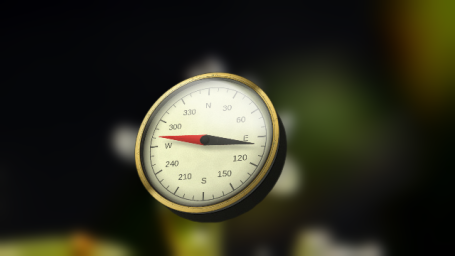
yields 280 °
